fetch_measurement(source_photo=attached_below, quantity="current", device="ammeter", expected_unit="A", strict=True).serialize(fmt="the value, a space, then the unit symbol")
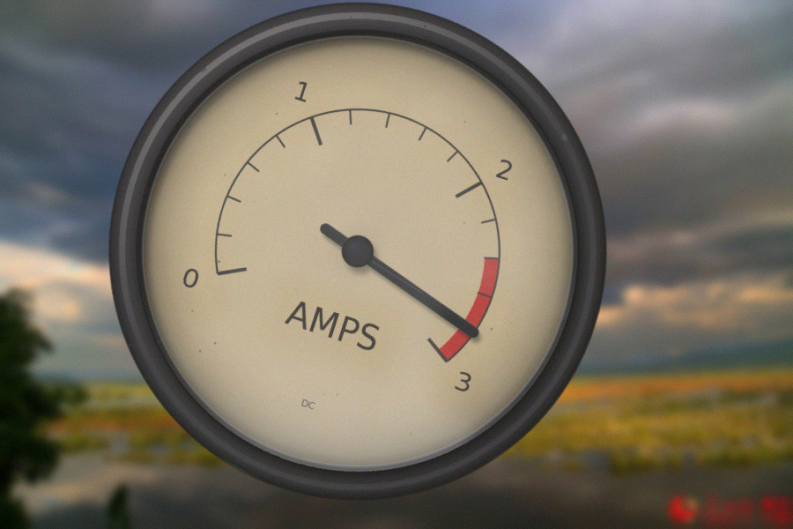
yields 2.8 A
